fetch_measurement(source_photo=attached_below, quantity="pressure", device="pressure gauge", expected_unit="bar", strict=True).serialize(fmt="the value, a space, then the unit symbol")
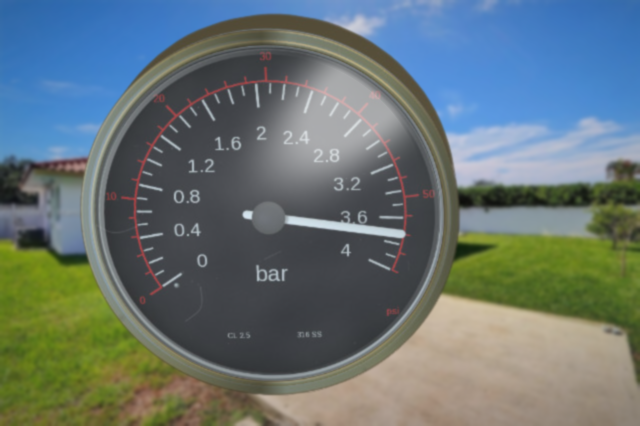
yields 3.7 bar
